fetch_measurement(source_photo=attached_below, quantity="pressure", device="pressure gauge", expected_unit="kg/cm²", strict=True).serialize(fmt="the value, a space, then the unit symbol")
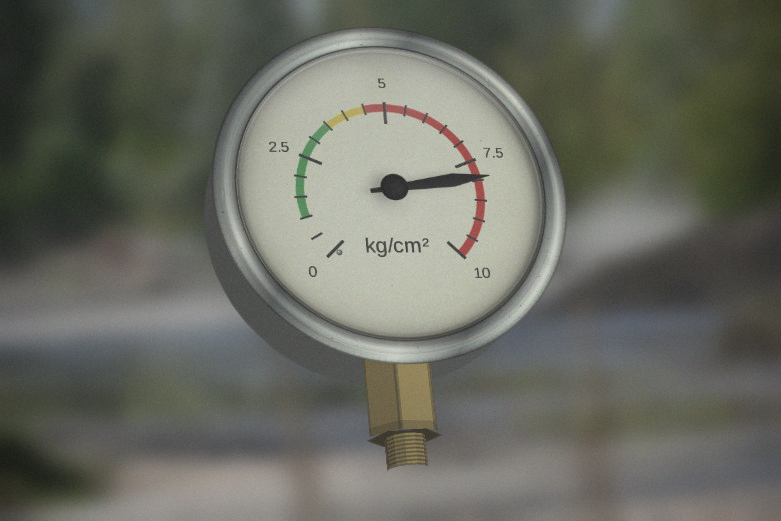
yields 8 kg/cm²
